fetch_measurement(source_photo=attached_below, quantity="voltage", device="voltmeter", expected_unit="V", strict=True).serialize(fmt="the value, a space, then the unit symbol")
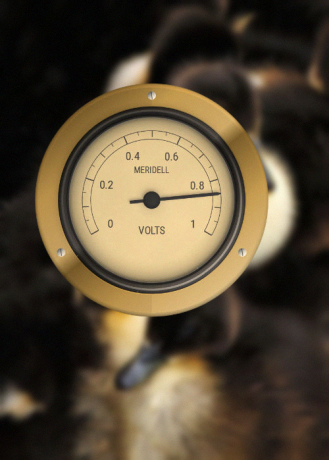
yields 0.85 V
